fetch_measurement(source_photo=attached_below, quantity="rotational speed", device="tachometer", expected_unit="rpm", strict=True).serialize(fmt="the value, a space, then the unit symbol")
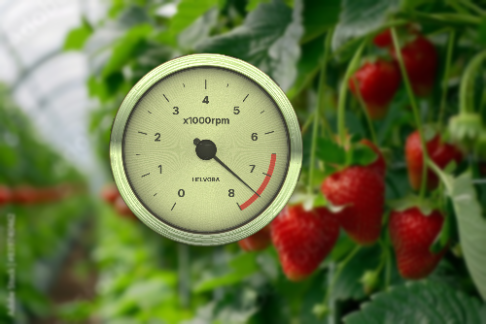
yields 7500 rpm
